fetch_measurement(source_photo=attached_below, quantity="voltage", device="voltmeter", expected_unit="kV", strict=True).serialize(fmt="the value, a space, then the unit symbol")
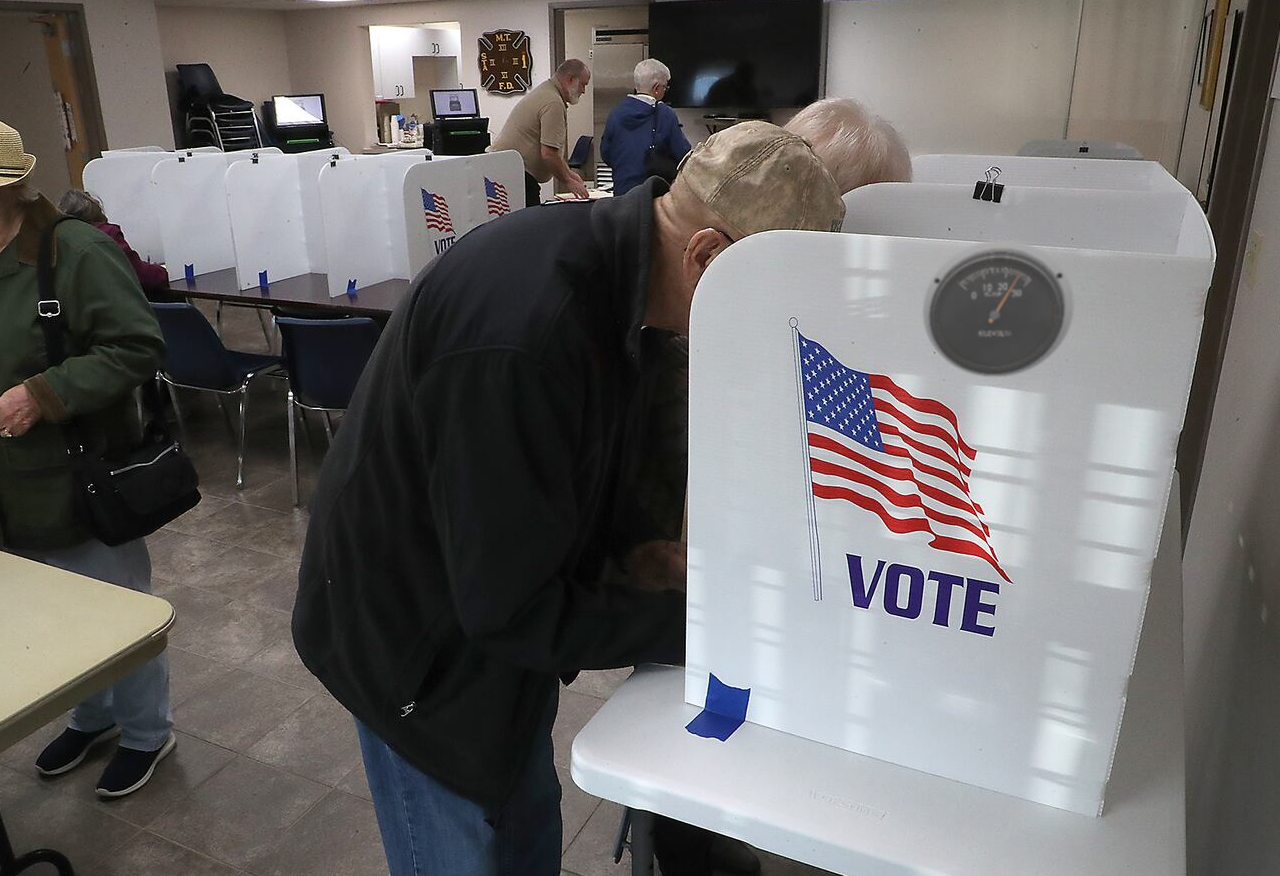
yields 25 kV
